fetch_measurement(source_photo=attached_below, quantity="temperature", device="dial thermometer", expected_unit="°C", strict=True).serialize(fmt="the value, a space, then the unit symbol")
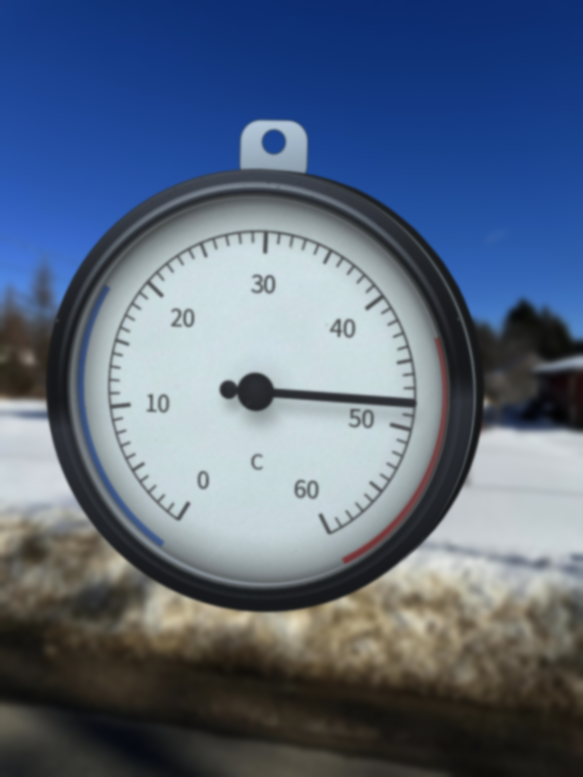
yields 48 °C
